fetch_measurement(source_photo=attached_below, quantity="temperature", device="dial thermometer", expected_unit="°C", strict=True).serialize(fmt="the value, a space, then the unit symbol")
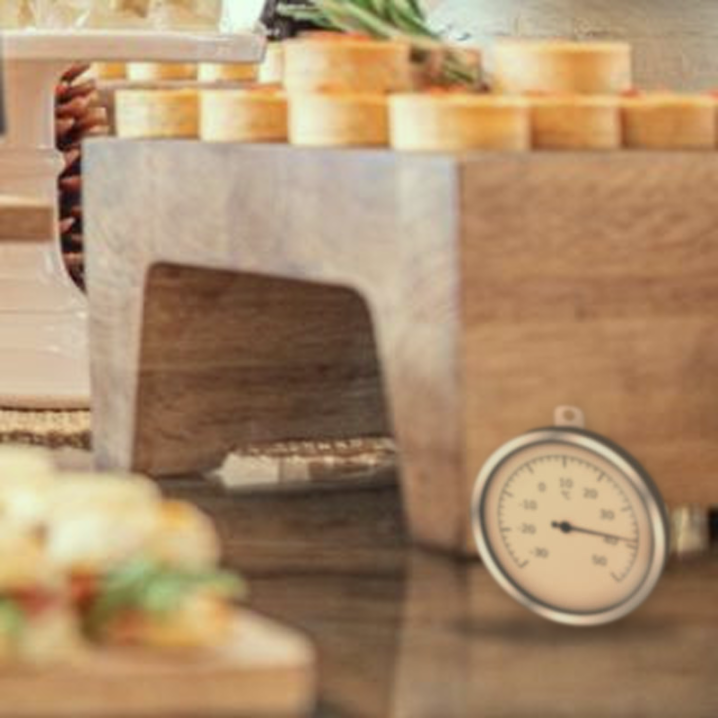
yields 38 °C
